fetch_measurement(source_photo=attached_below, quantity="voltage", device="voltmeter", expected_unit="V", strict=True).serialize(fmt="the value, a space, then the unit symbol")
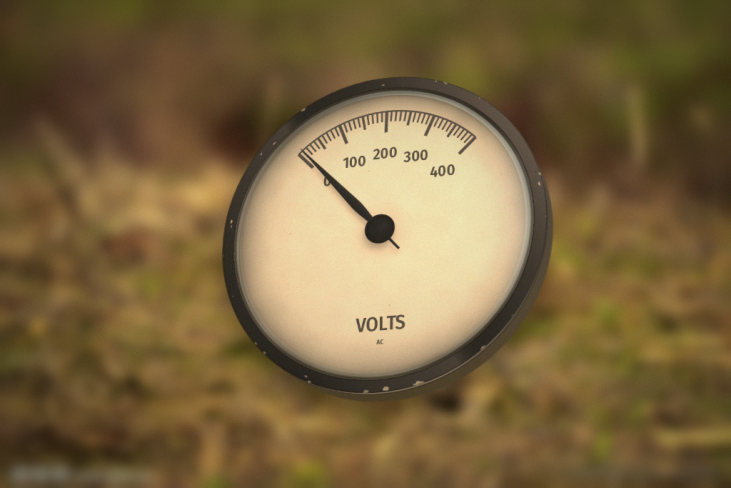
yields 10 V
